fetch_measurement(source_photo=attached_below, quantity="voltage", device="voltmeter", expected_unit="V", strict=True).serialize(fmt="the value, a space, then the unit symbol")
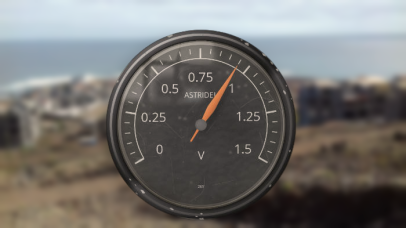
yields 0.95 V
